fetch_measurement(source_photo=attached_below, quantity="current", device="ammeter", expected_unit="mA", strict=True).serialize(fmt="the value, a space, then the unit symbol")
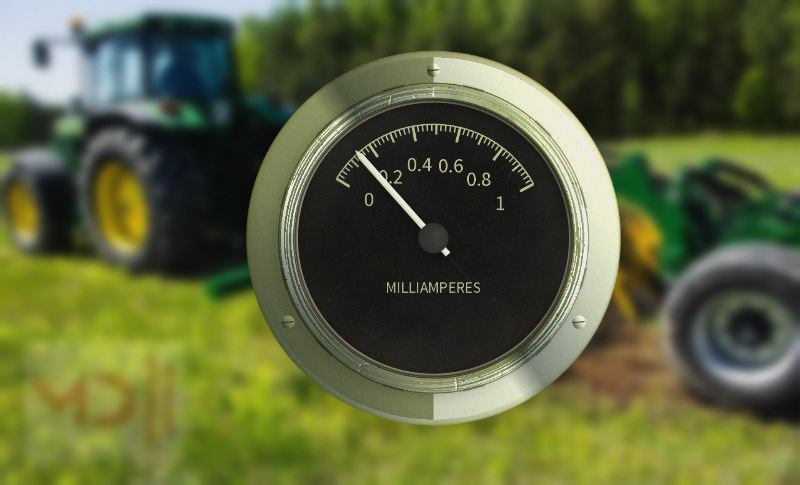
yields 0.14 mA
